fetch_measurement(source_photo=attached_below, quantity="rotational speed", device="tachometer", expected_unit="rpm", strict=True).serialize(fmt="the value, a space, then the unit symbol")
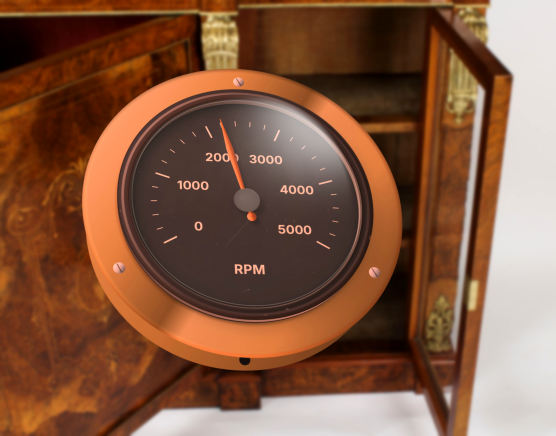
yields 2200 rpm
